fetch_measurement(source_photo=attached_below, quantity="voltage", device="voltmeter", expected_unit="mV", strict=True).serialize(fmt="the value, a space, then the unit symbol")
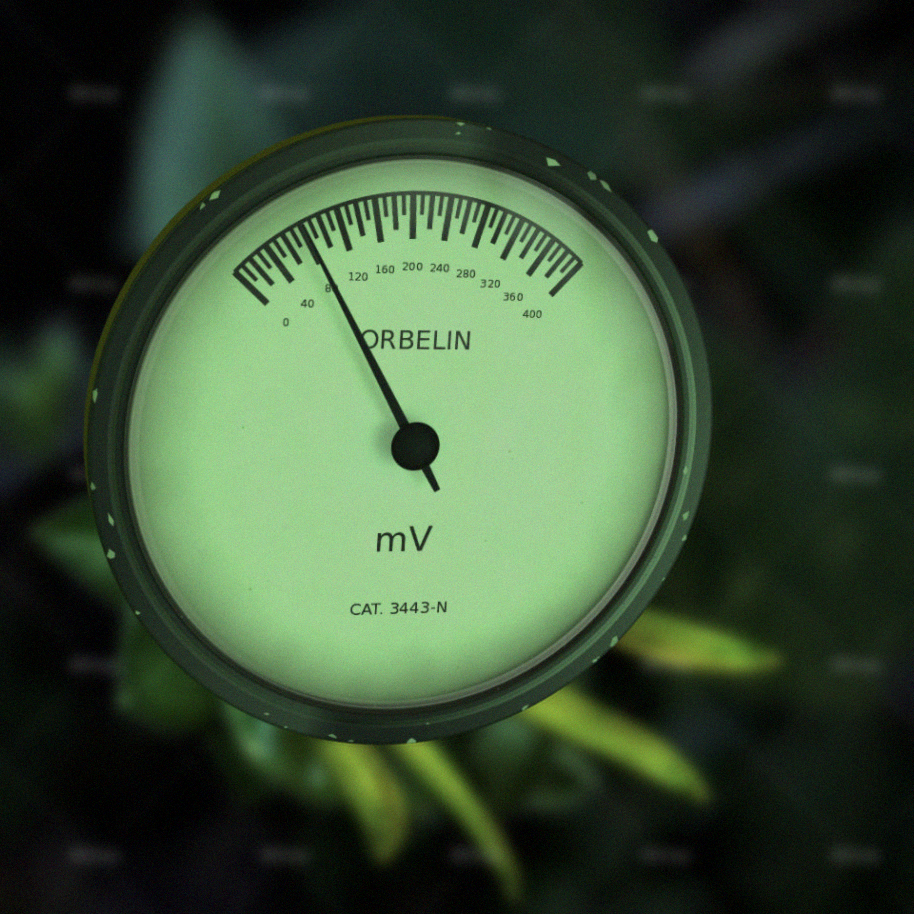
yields 80 mV
